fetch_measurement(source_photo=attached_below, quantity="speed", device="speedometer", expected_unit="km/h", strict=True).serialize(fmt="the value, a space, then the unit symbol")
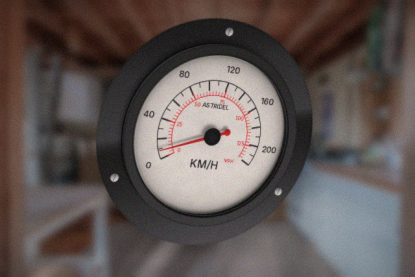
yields 10 km/h
